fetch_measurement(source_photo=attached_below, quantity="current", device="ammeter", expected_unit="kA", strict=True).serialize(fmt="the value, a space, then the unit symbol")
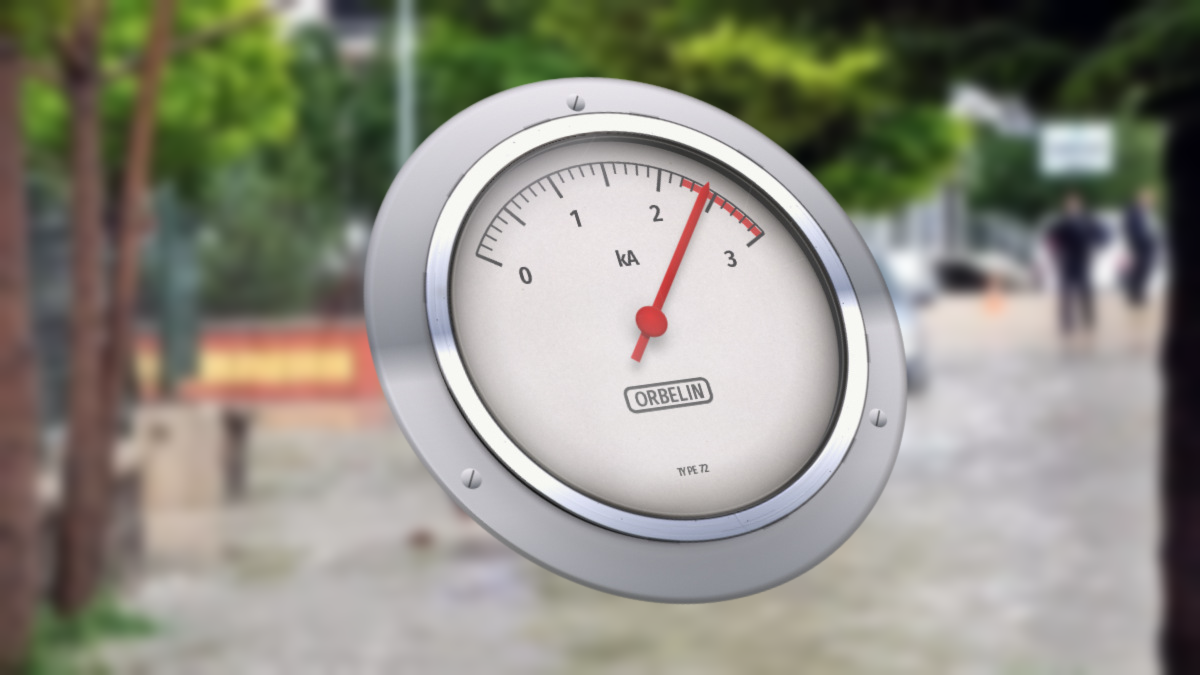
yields 2.4 kA
